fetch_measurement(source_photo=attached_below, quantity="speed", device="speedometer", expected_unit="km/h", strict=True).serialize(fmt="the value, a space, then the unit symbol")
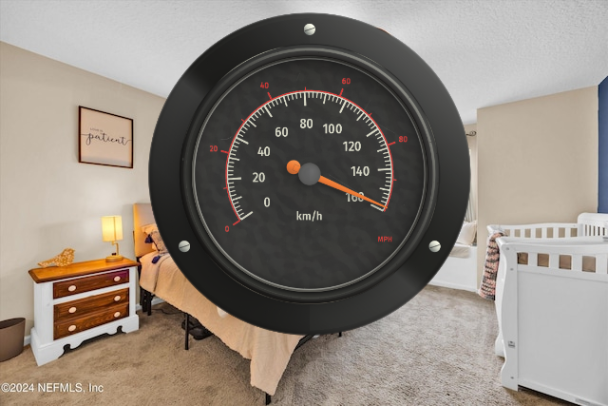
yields 158 km/h
